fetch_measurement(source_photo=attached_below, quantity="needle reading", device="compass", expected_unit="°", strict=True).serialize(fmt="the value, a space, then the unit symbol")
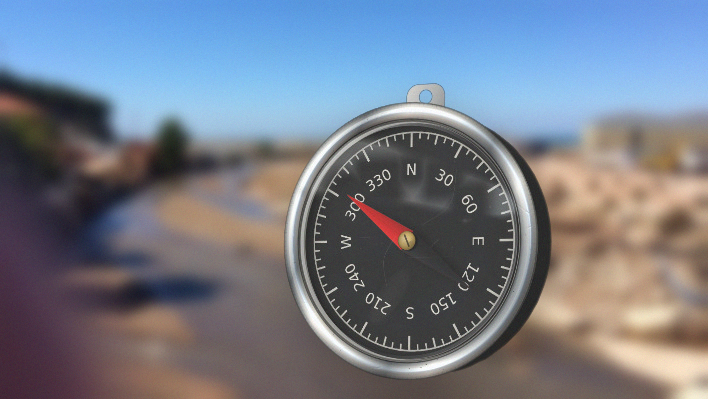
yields 305 °
